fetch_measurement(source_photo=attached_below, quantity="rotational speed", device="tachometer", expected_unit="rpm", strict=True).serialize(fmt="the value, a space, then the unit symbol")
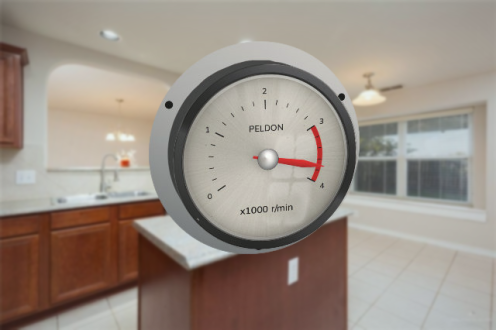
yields 3700 rpm
